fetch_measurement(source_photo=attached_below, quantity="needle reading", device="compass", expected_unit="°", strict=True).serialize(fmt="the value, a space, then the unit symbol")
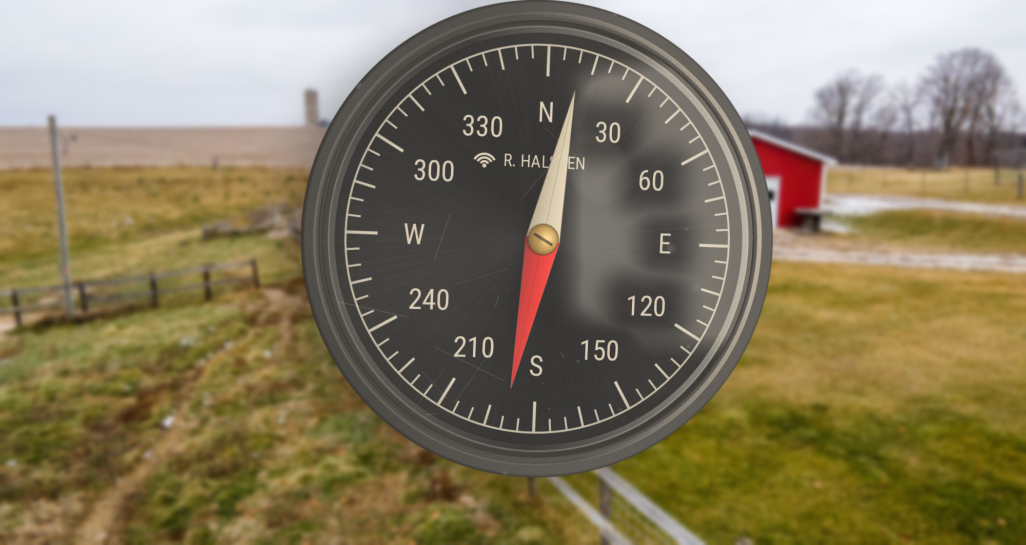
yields 190 °
